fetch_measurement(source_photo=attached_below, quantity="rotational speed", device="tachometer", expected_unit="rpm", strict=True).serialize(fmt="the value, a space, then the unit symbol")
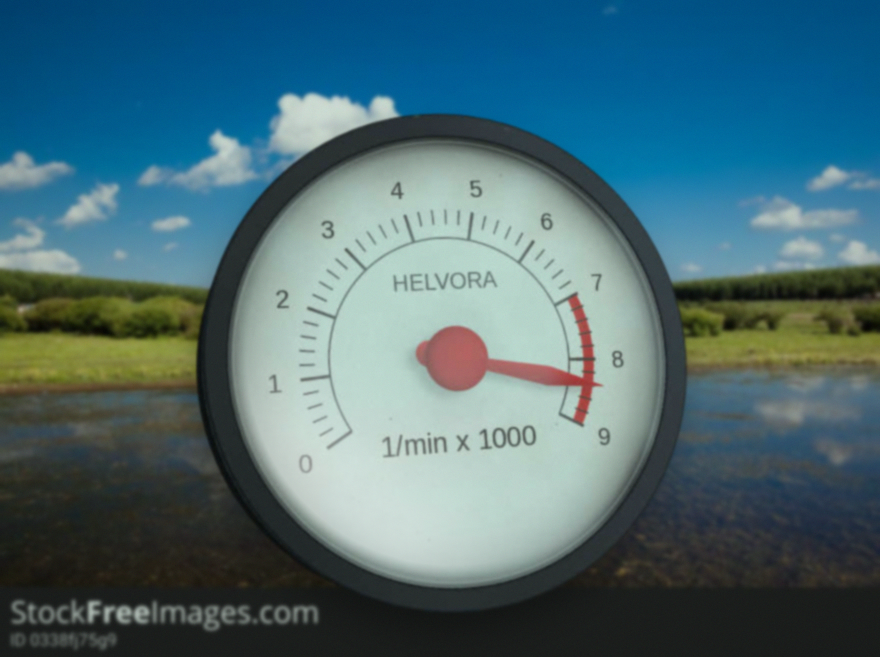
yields 8400 rpm
